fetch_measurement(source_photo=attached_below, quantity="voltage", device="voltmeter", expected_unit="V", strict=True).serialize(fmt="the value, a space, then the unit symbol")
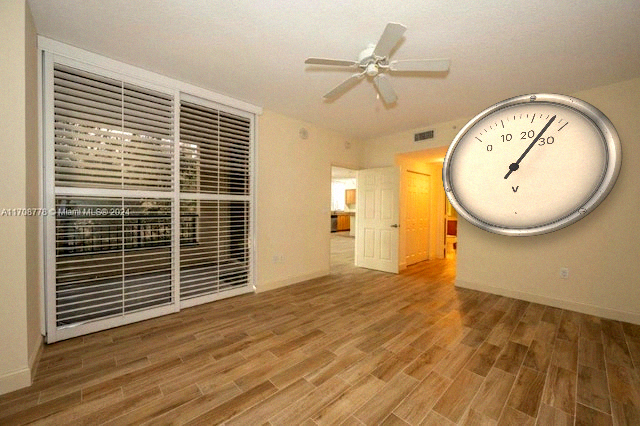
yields 26 V
